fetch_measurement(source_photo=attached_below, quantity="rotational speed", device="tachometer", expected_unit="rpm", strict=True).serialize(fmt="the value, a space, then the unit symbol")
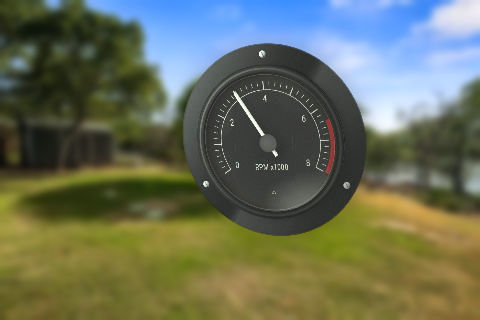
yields 3000 rpm
